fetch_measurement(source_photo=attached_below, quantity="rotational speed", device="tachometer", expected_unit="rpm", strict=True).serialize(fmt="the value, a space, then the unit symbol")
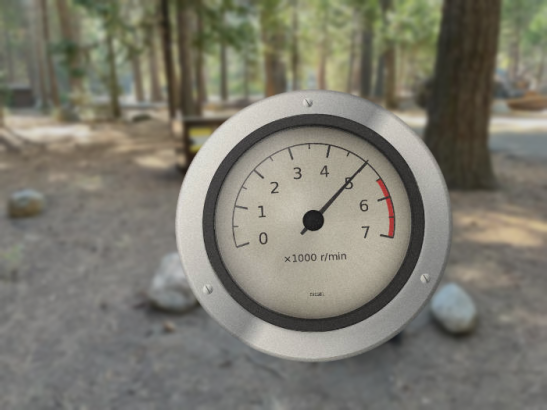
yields 5000 rpm
